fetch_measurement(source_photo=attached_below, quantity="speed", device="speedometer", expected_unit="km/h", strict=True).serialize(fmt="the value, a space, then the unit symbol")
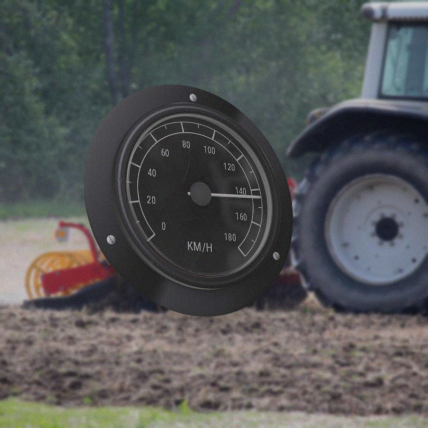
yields 145 km/h
